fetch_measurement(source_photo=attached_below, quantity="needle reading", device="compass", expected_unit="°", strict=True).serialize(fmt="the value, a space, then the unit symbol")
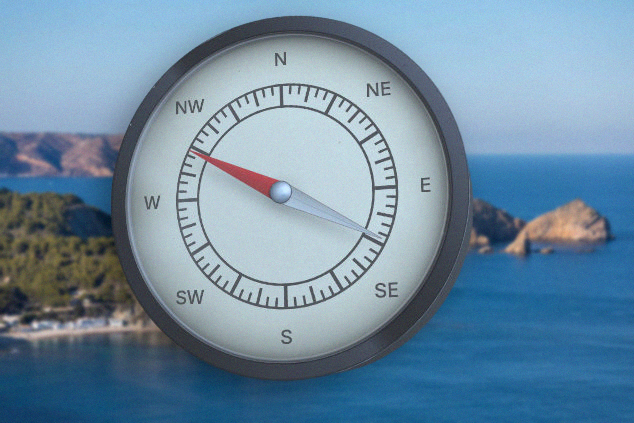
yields 297.5 °
